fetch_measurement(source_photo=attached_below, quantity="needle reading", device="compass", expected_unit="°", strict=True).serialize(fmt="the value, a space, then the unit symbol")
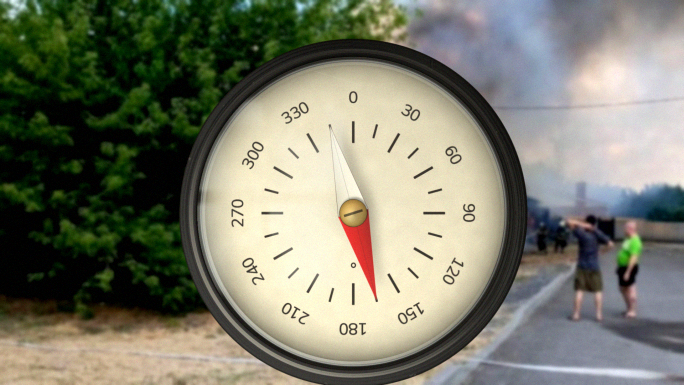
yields 165 °
